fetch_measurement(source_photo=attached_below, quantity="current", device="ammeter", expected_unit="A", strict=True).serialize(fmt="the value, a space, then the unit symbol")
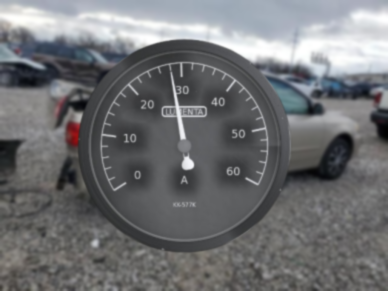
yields 28 A
